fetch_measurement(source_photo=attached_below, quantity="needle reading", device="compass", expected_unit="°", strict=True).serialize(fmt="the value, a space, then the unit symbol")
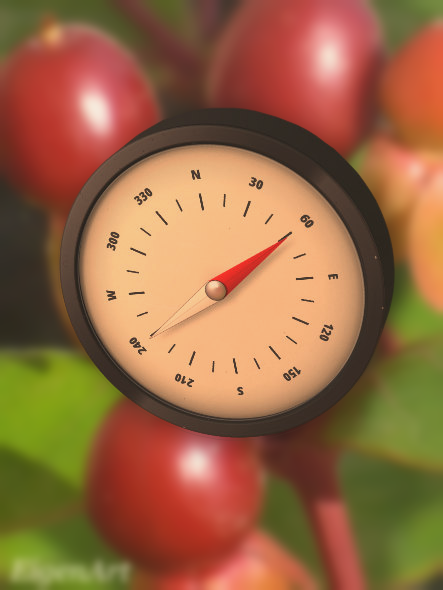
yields 60 °
